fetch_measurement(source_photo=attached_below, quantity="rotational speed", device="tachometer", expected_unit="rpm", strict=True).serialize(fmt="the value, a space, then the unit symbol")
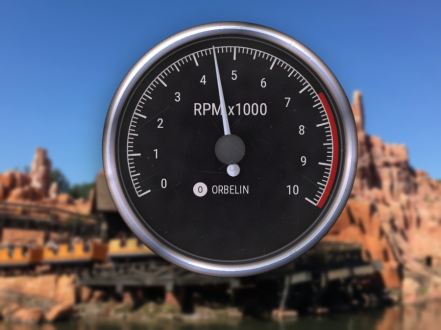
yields 4500 rpm
